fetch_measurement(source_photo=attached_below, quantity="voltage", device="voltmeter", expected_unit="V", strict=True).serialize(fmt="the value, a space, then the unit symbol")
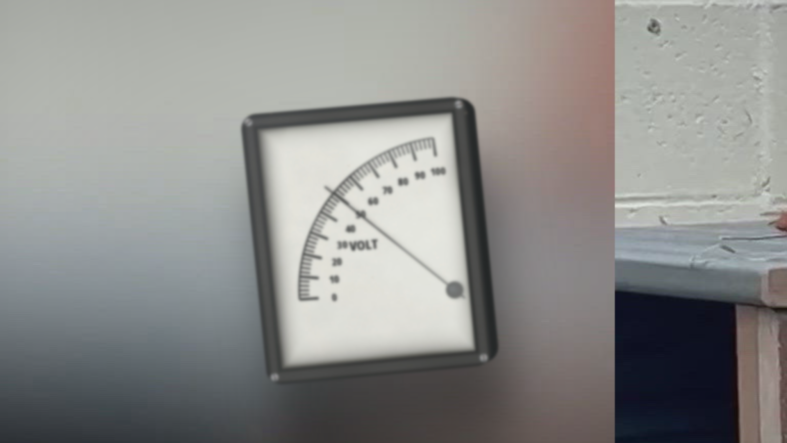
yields 50 V
